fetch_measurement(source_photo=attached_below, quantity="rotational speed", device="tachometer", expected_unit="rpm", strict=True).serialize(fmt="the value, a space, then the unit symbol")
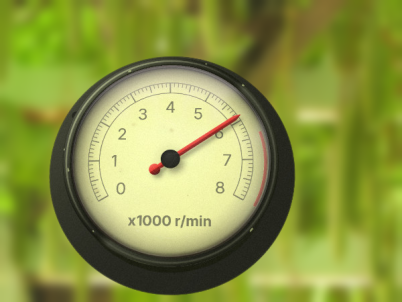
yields 5900 rpm
